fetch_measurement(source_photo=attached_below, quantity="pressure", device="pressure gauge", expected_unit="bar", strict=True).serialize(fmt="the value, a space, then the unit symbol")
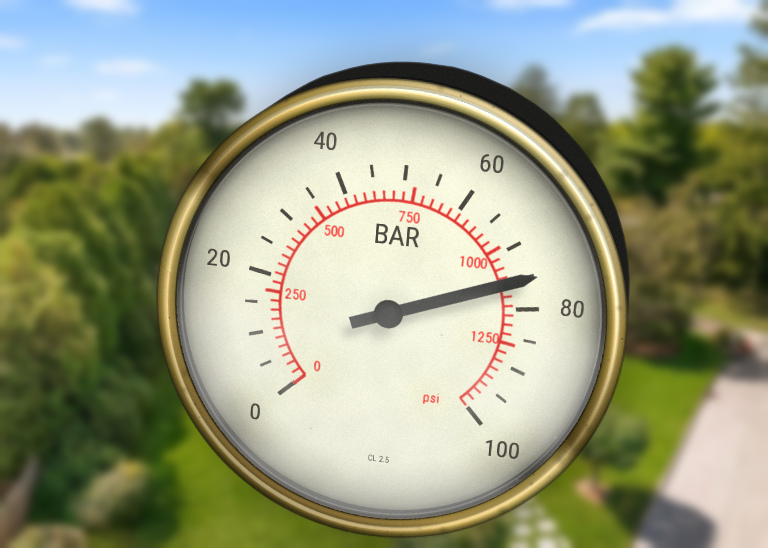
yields 75 bar
